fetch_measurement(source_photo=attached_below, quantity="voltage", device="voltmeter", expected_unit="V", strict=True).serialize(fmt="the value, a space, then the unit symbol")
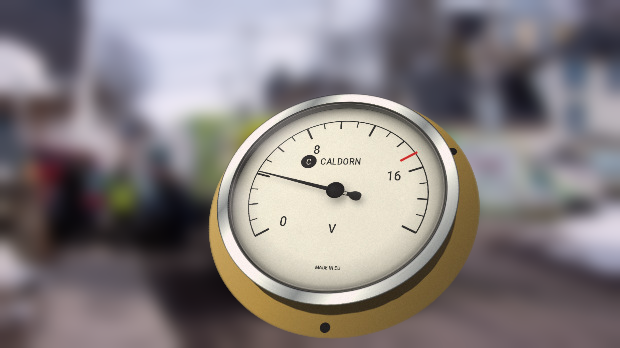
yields 4 V
